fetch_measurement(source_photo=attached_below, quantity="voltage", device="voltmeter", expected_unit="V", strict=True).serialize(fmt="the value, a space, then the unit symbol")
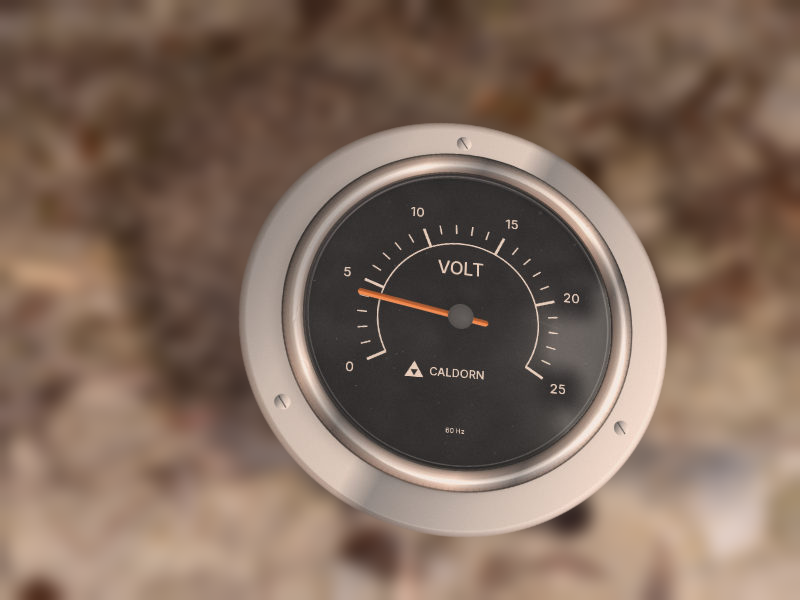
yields 4 V
